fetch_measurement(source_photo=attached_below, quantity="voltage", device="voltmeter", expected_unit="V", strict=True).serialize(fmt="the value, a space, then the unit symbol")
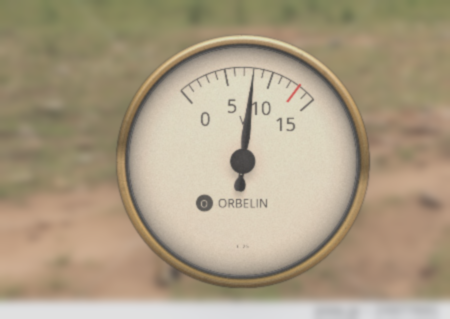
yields 8 V
